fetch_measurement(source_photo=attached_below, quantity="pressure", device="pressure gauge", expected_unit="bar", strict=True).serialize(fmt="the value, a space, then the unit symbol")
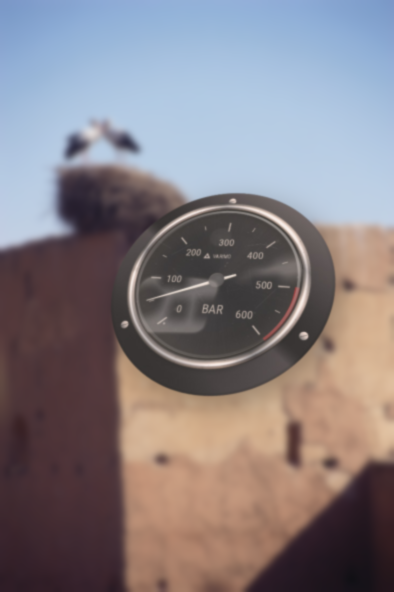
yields 50 bar
